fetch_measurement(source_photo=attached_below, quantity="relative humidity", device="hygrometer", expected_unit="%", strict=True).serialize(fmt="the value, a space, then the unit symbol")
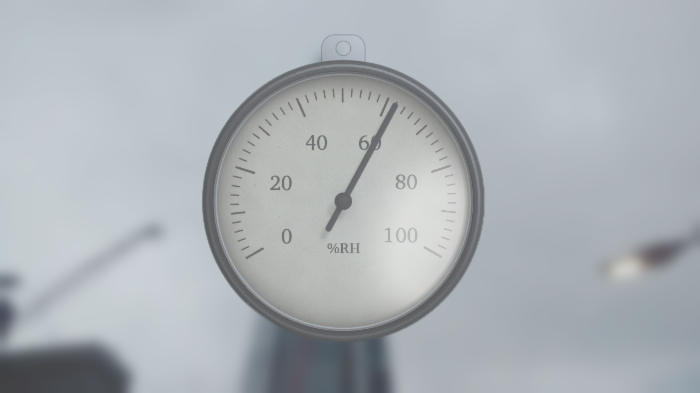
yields 62 %
